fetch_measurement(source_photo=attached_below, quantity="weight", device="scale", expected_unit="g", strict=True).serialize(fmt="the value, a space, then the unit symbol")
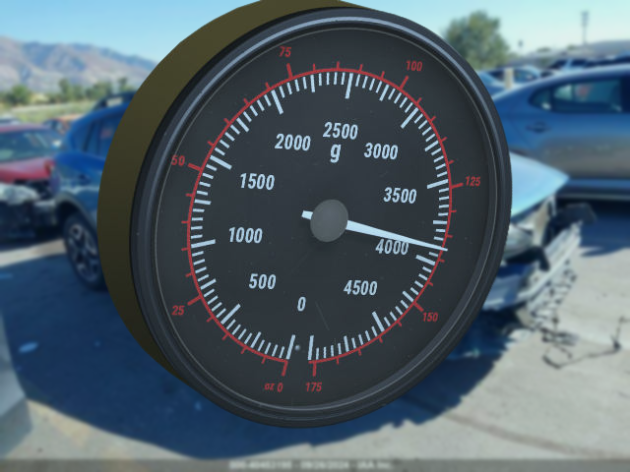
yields 3900 g
